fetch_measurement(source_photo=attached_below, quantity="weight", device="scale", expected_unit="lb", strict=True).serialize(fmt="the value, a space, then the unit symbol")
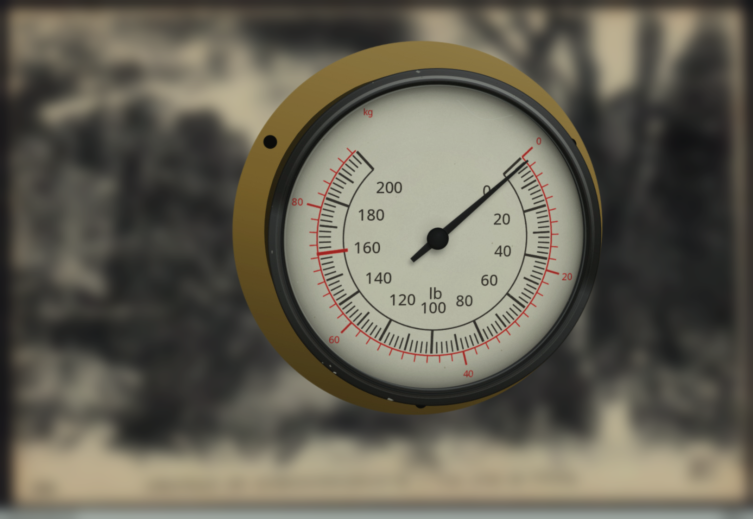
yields 2 lb
